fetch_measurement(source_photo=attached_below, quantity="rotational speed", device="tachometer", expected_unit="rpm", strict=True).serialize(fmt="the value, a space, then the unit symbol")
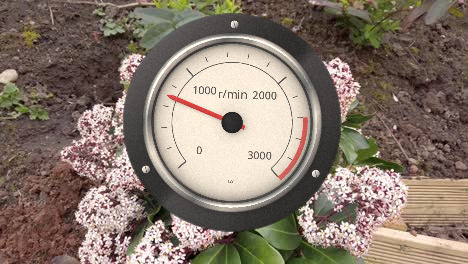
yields 700 rpm
